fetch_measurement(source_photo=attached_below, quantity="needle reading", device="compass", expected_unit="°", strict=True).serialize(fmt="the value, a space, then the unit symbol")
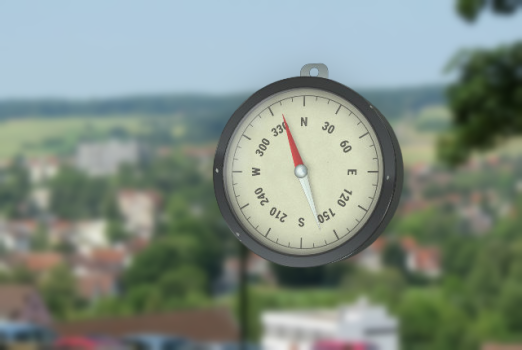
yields 340 °
